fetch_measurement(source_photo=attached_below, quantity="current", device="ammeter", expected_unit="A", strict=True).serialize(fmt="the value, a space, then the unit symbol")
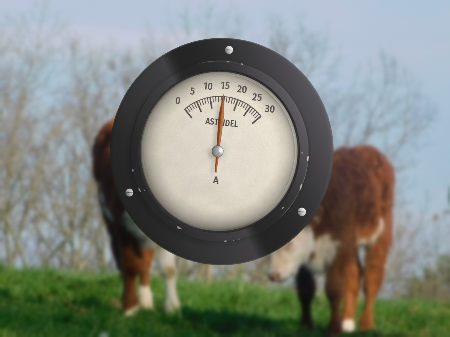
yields 15 A
